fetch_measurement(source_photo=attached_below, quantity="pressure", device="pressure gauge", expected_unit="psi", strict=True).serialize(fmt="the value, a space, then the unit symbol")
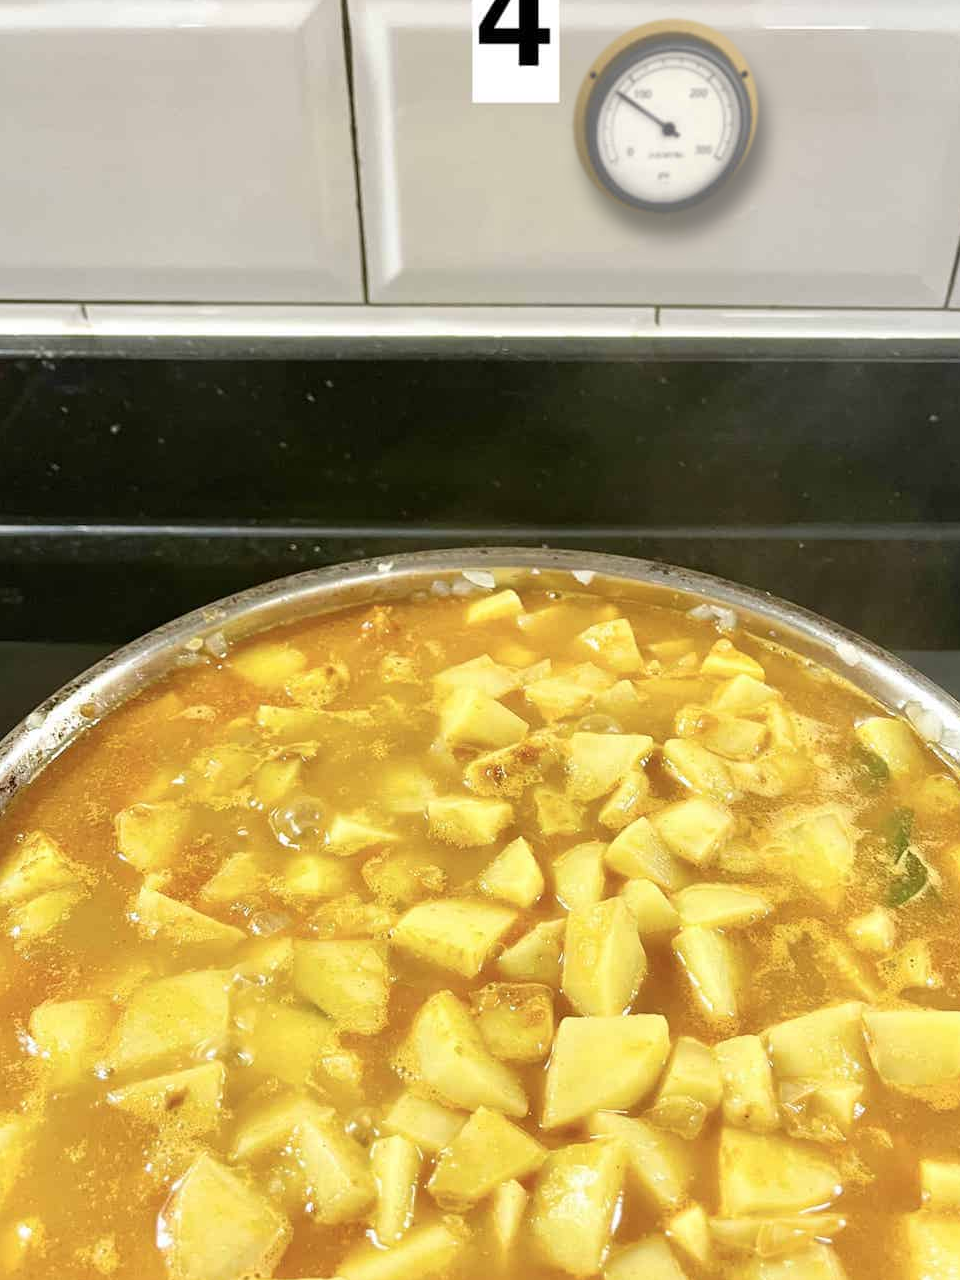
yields 80 psi
